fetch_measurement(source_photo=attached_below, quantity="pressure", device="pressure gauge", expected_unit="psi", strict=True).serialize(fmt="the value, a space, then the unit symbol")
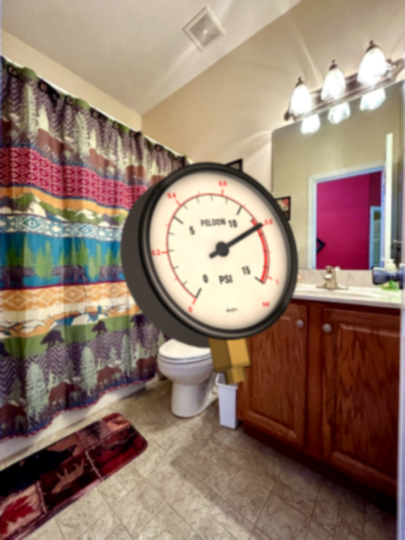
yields 11.5 psi
